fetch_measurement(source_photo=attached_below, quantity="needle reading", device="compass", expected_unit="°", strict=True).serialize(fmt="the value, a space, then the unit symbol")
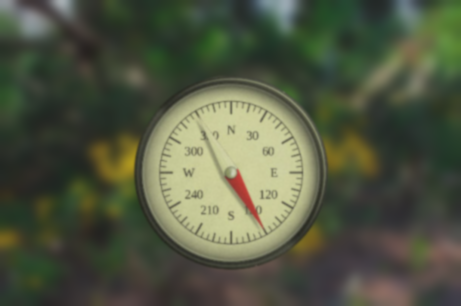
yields 150 °
